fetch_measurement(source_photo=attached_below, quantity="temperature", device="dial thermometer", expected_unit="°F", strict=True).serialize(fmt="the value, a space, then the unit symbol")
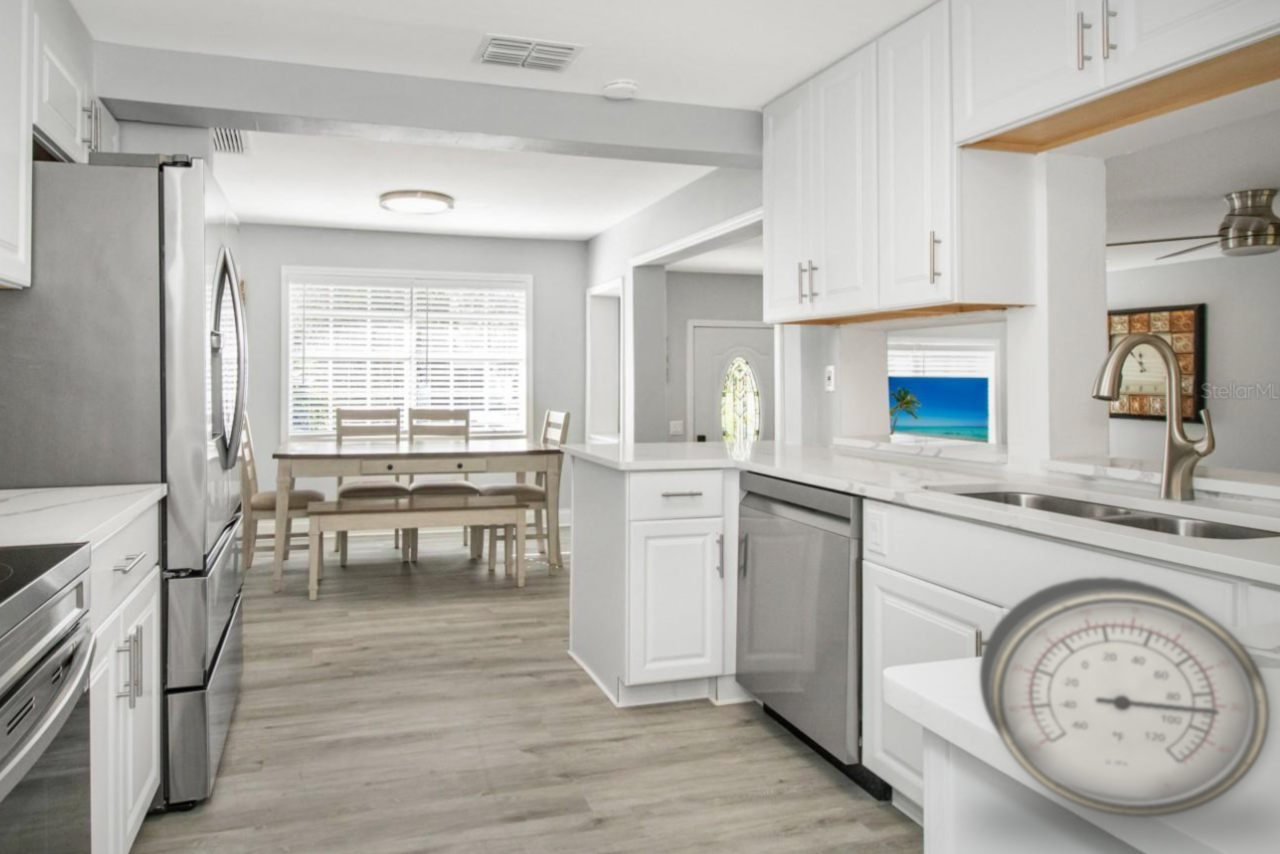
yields 88 °F
